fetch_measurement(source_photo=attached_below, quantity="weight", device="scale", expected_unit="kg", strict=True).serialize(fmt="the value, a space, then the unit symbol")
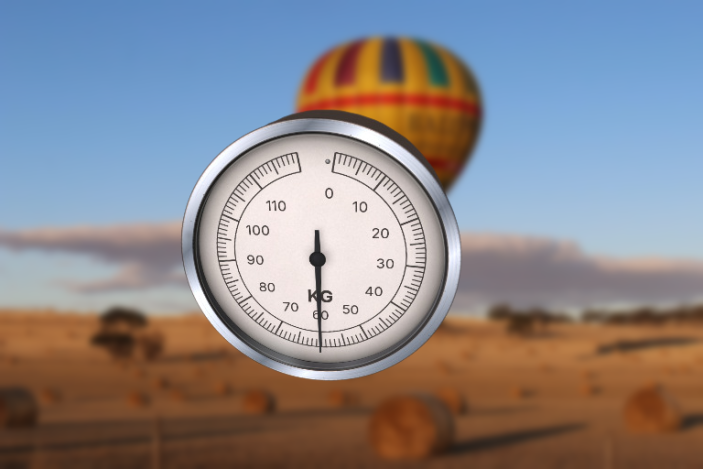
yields 60 kg
